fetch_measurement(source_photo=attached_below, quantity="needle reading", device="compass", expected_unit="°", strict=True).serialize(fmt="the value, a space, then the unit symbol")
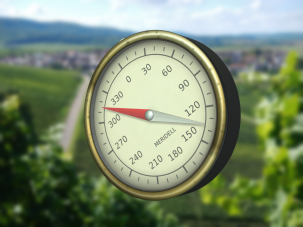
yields 315 °
